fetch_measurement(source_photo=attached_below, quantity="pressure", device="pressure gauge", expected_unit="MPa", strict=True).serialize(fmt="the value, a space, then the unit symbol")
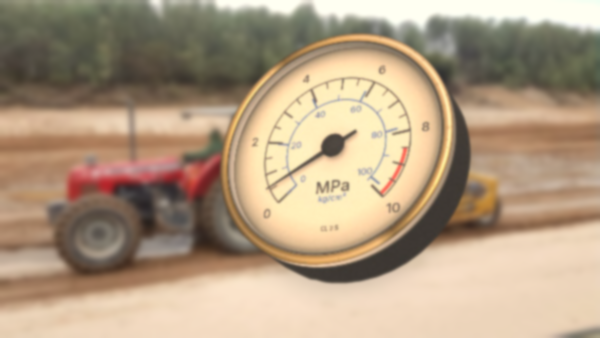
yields 0.5 MPa
